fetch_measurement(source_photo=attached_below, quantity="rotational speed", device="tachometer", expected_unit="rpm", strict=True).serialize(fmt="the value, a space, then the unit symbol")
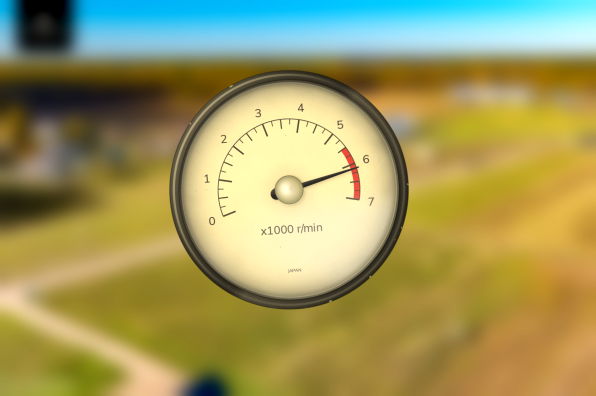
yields 6125 rpm
